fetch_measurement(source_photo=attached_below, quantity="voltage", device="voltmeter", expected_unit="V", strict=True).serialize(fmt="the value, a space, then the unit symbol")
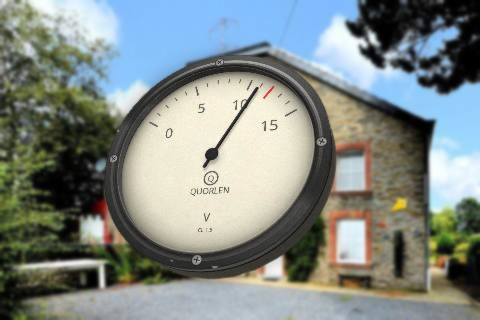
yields 11 V
